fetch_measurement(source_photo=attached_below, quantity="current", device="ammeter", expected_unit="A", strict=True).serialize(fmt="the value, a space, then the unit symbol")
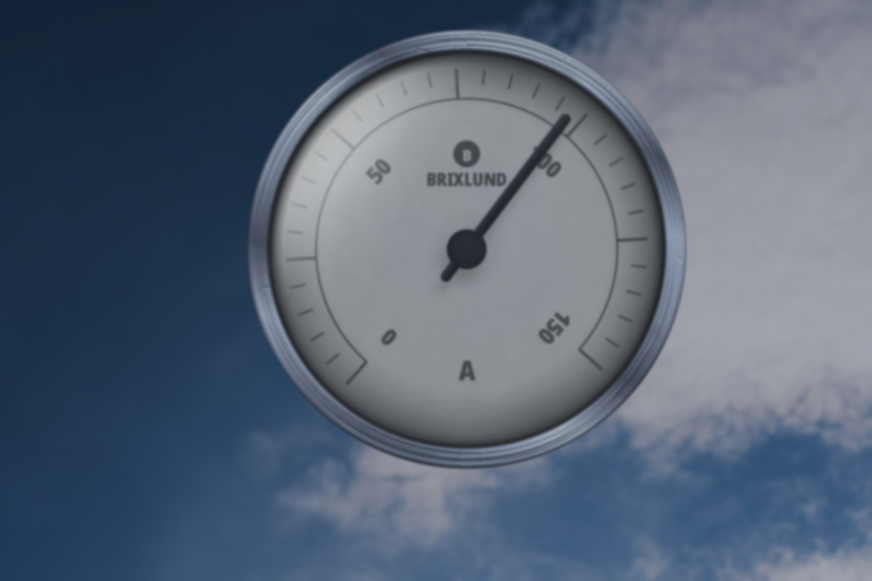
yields 97.5 A
